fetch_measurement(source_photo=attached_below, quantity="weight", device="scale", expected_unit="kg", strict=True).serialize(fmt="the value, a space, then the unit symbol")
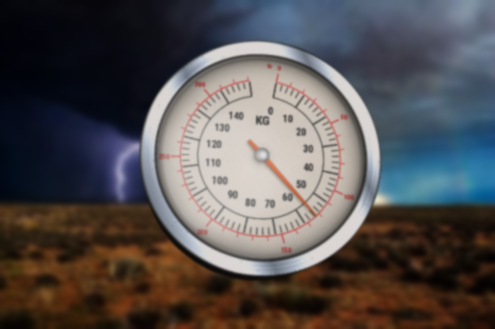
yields 56 kg
